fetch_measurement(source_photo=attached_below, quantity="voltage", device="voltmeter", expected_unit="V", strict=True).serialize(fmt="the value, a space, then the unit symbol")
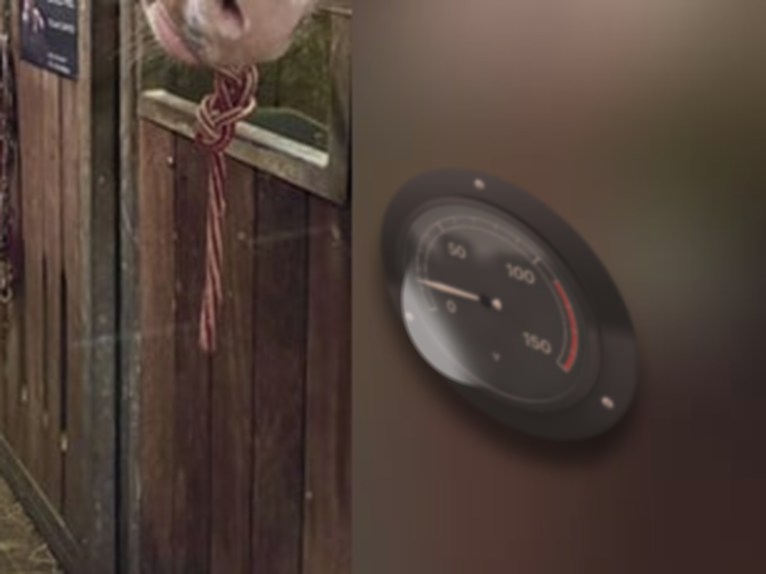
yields 15 V
